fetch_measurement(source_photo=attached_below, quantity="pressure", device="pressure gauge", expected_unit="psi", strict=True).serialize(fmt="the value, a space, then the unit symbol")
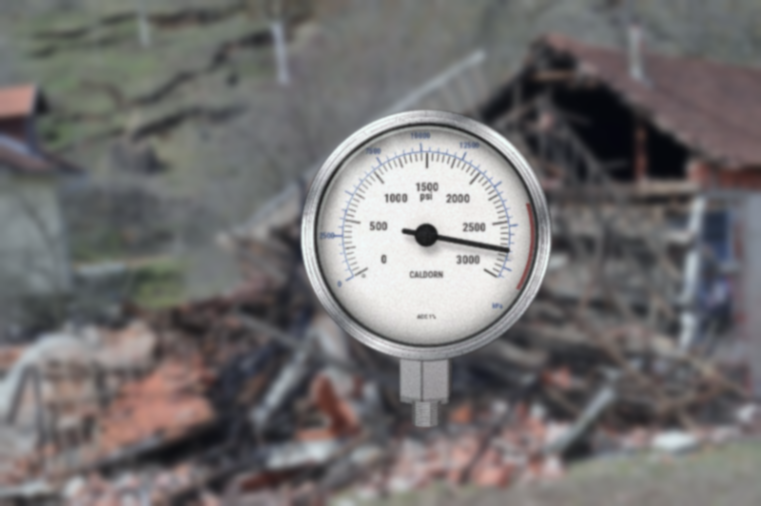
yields 2750 psi
